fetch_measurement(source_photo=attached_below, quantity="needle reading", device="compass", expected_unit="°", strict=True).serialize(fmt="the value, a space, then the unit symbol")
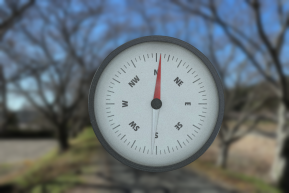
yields 5 °
